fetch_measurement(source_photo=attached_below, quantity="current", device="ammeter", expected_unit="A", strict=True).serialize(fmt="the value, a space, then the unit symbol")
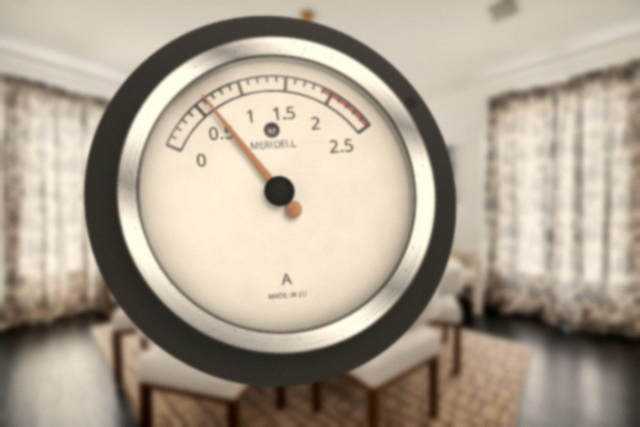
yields 0.6 A
